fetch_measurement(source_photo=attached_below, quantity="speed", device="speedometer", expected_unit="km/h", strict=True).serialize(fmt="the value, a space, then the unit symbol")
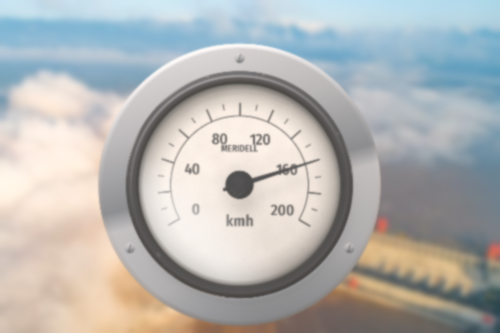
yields 160 km/h
